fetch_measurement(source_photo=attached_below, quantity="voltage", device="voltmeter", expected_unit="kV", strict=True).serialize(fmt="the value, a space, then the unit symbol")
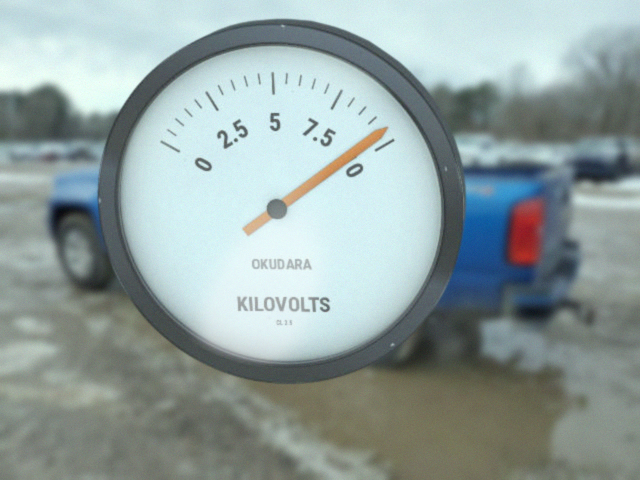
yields 9.5 kV
